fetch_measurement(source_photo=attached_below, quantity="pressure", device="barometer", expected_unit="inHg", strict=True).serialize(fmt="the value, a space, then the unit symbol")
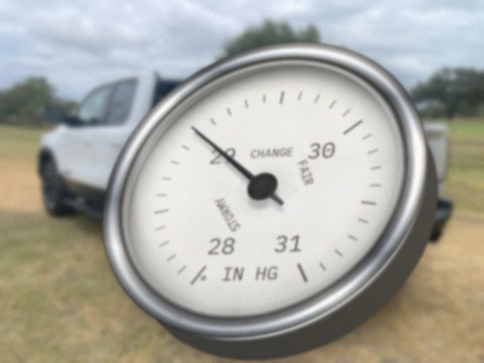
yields 29 inHg
